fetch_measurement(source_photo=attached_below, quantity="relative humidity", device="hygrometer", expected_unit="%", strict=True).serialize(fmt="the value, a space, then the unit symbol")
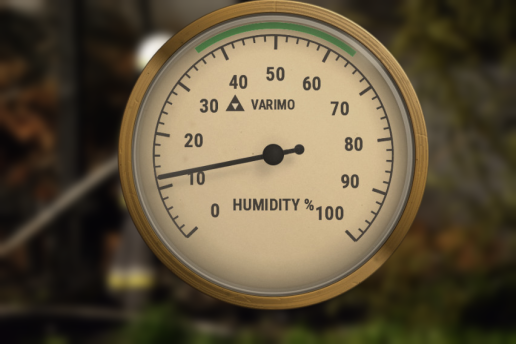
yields 12 %
